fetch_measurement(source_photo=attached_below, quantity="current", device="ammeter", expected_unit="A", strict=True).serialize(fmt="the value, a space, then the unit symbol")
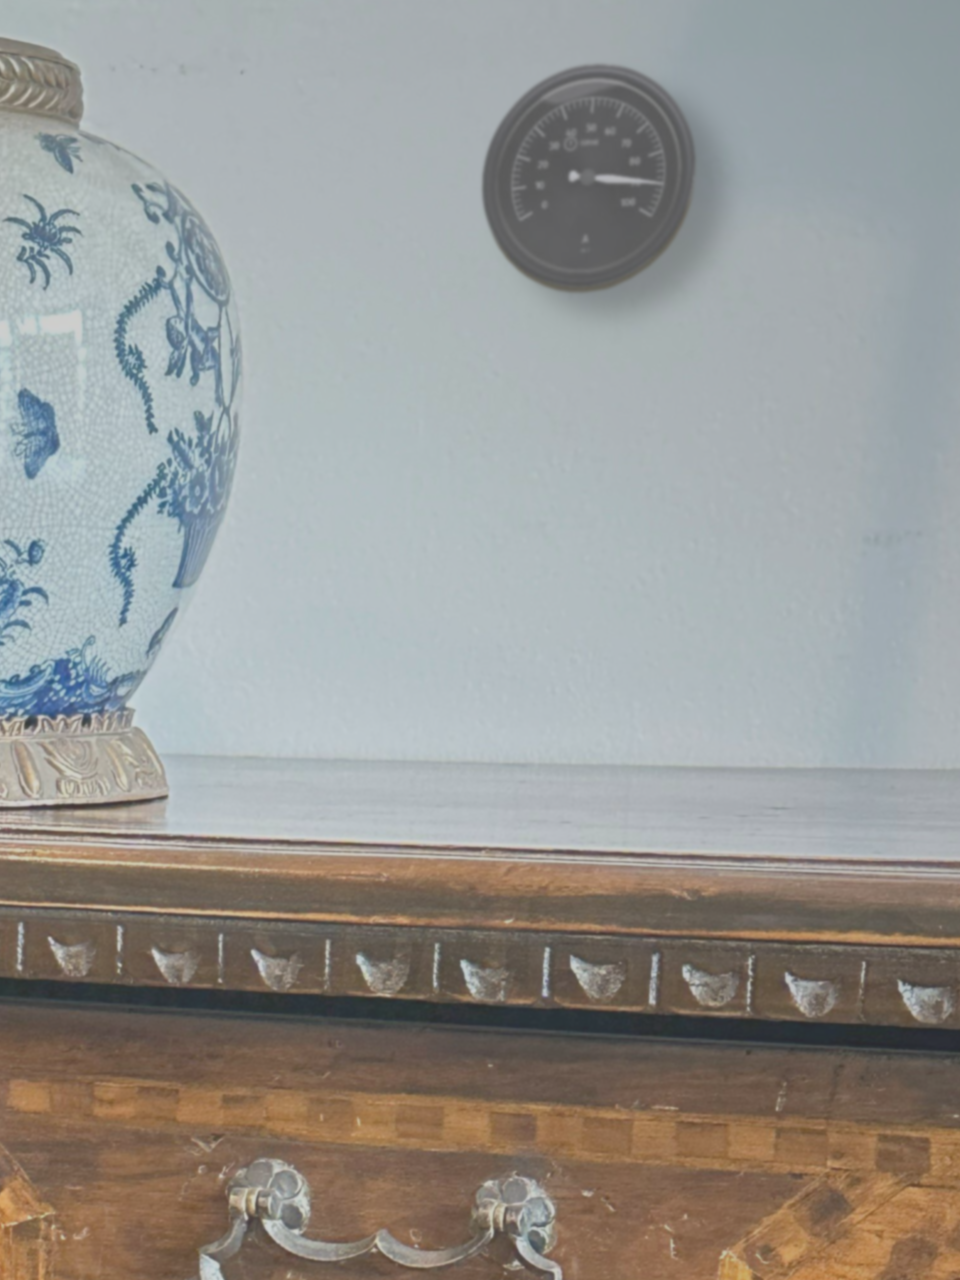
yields 90 A
